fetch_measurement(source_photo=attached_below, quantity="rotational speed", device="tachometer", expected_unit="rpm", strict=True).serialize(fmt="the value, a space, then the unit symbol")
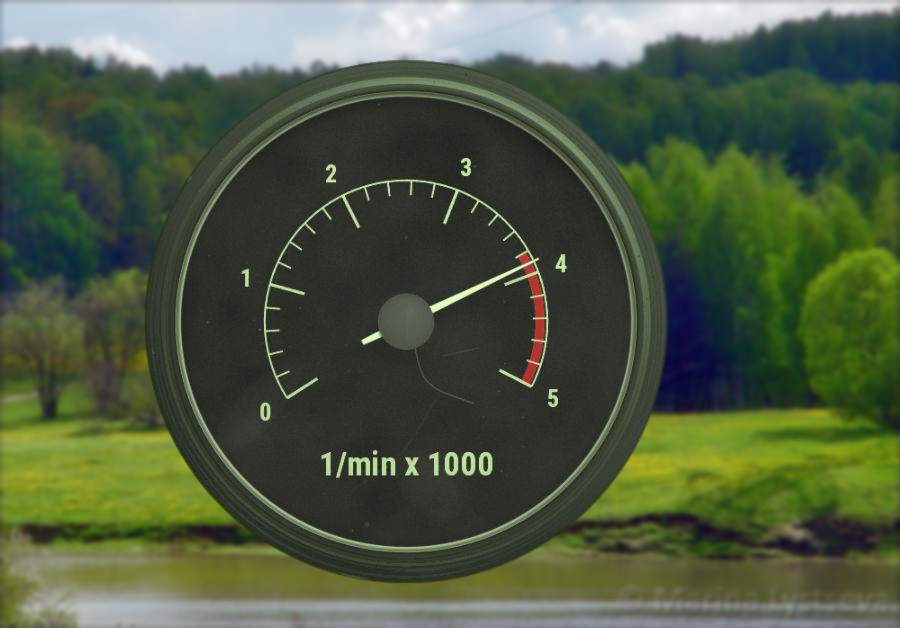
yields 3900 rpm
